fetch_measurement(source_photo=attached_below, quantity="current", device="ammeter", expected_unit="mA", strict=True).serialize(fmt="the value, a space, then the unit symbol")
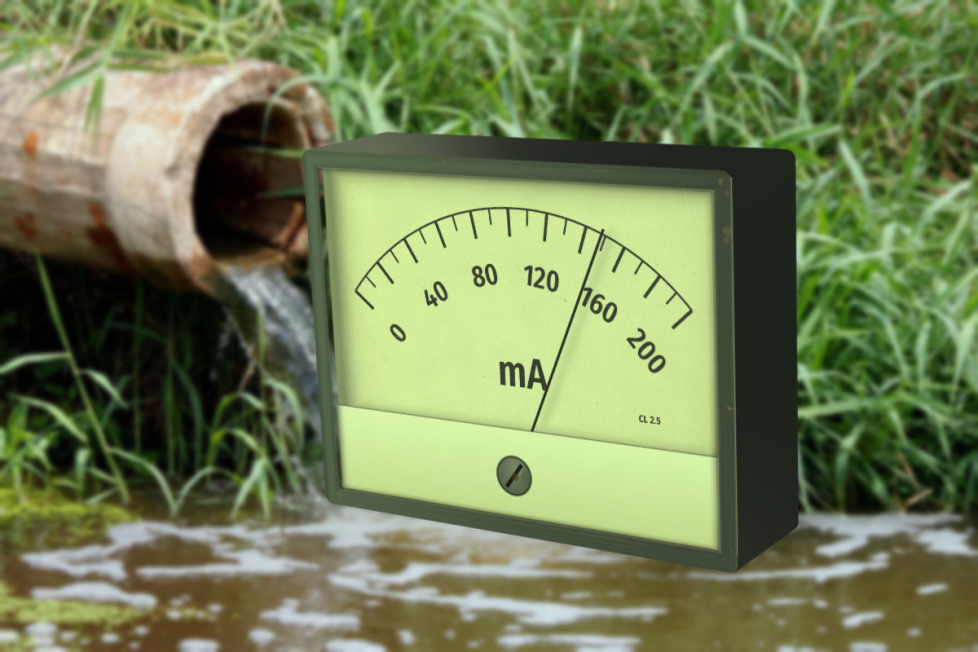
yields 150 mA
